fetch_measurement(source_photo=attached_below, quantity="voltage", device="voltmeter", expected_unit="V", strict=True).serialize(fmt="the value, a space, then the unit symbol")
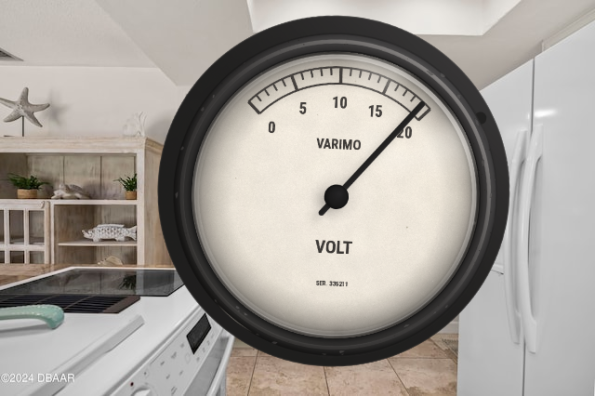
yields 19 V
